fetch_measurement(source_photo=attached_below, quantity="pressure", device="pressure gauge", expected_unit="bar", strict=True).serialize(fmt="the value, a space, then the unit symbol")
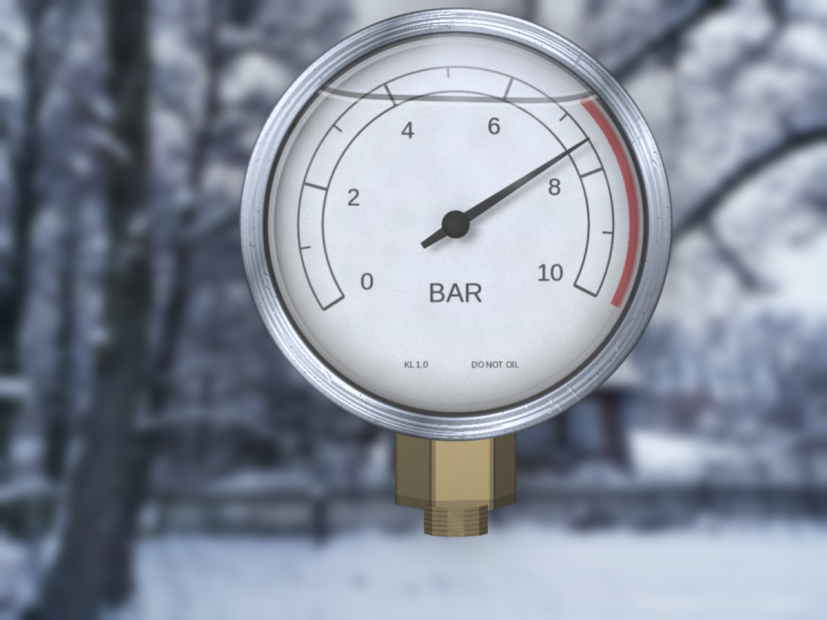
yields 7.5 bar
